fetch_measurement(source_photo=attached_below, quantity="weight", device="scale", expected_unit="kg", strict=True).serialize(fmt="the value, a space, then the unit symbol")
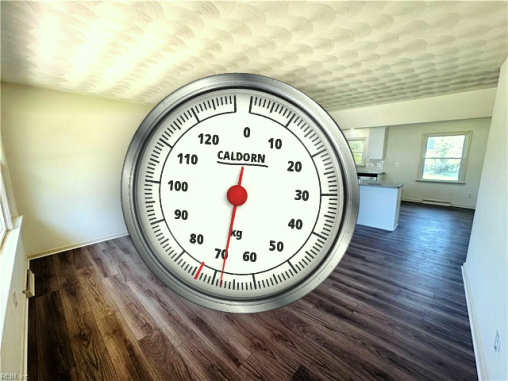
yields 68 kg
